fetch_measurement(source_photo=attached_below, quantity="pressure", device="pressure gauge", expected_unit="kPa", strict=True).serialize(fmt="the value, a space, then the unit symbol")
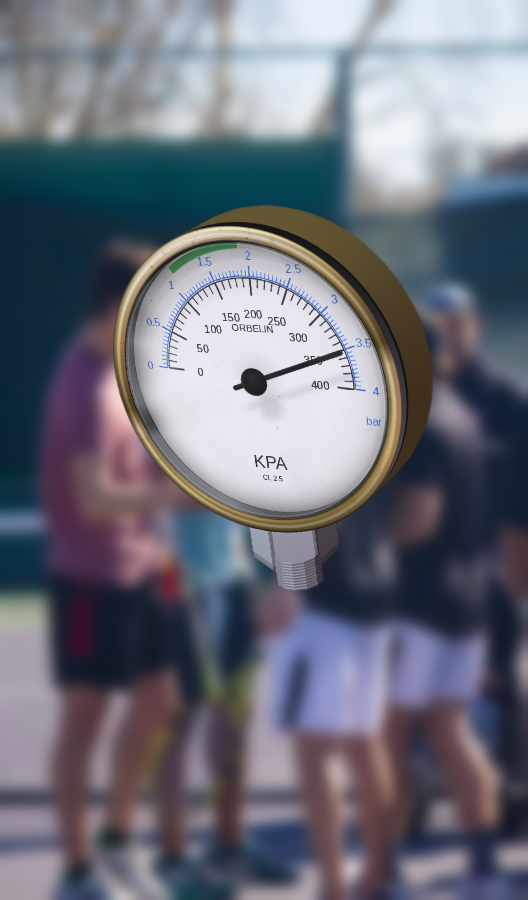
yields 350 kPa
